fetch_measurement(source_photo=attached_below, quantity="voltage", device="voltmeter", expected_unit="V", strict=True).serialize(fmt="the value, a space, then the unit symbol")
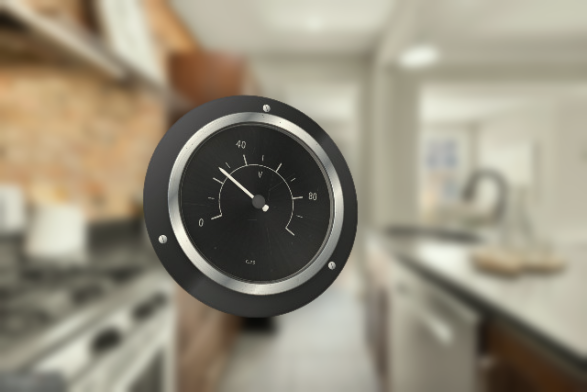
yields 25 V
